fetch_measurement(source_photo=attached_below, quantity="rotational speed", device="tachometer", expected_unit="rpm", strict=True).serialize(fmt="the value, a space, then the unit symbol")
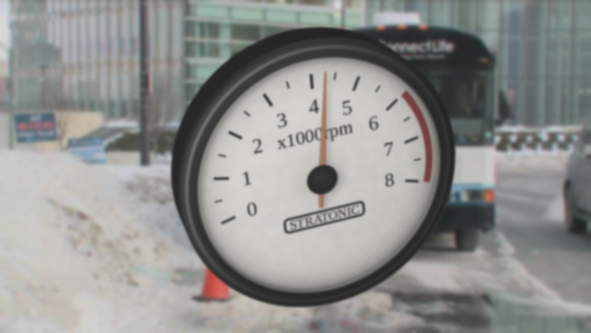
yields 4250 rpm
